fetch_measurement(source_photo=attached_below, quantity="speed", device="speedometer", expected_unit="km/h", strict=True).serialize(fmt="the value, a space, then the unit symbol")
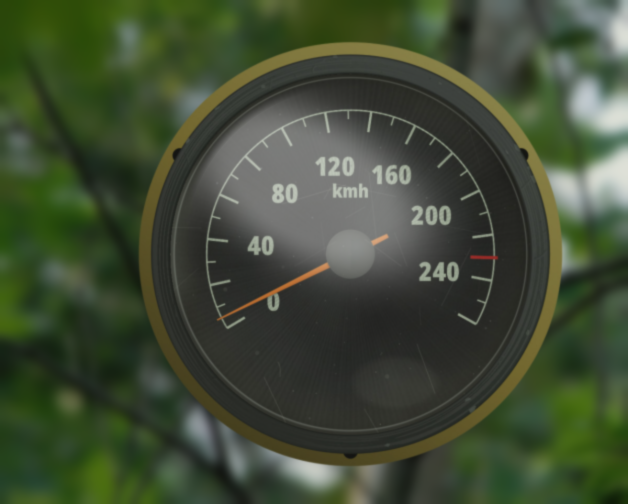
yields 5 km/h
